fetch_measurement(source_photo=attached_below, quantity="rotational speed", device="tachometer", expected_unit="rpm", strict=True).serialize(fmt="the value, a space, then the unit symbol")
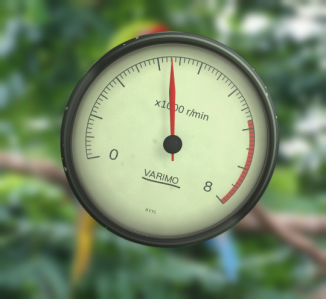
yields 3300 rpm
